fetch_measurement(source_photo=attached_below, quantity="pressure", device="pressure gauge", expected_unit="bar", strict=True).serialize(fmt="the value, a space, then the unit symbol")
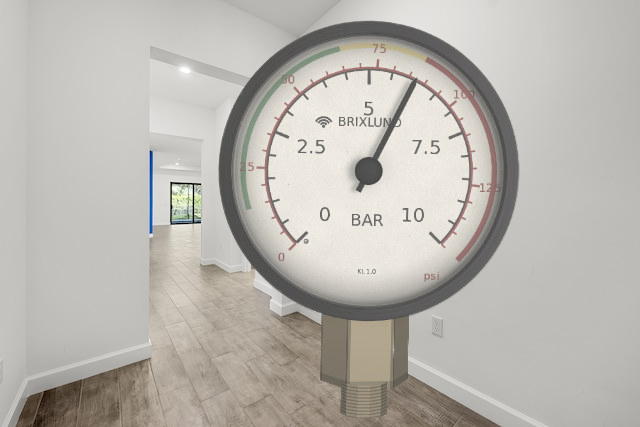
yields 6 bar
